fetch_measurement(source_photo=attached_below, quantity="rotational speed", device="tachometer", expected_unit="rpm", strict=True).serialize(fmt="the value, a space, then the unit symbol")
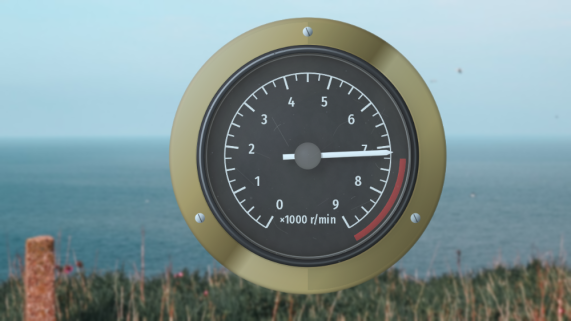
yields 7125 rpm
